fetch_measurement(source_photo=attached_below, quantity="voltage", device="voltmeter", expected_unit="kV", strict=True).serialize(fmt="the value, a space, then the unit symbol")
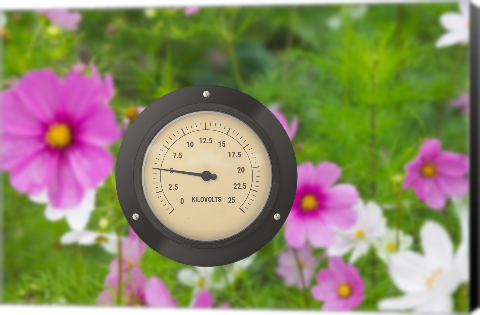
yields 5 kV
